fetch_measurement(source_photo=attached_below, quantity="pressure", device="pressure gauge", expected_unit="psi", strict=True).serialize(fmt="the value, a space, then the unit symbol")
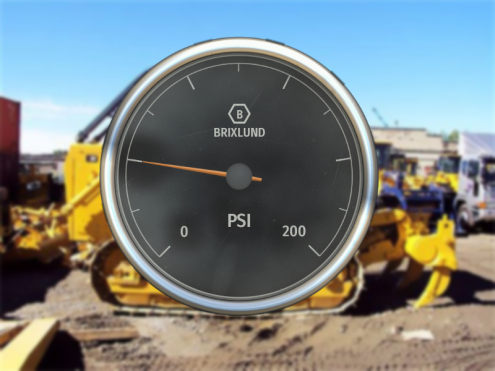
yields 40 psi
